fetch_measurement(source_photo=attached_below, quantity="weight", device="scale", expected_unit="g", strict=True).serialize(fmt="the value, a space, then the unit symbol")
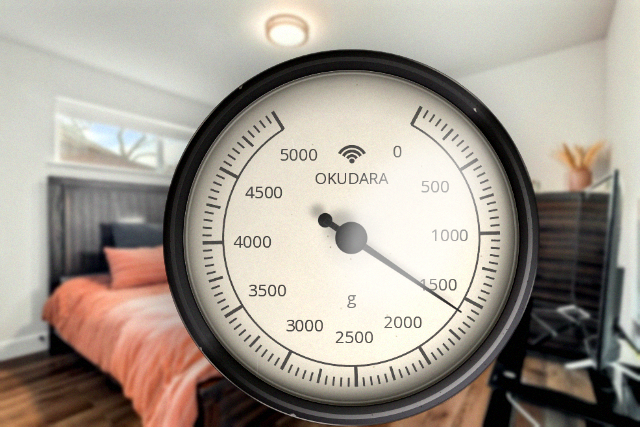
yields 1600 g
